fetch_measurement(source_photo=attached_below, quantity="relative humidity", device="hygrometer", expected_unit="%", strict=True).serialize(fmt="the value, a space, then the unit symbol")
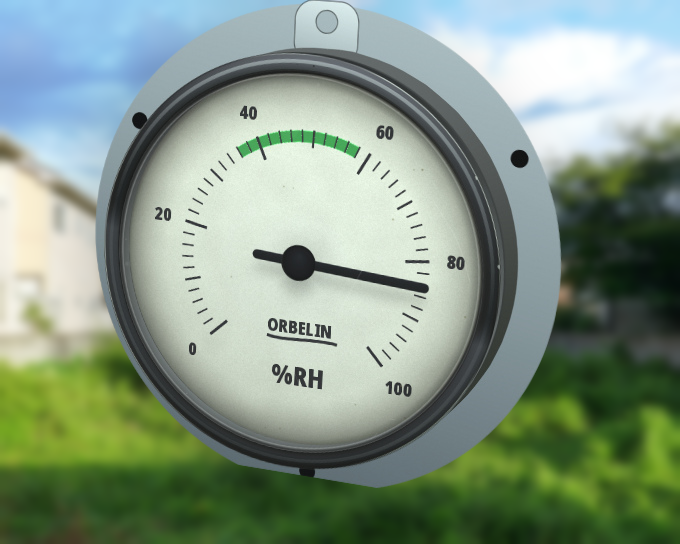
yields 84 %
